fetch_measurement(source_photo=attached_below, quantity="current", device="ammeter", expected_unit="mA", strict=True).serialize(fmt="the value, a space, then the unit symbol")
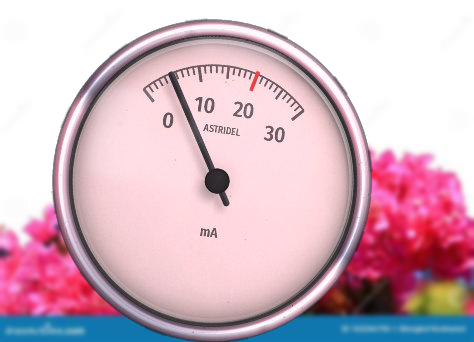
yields 5 mA
